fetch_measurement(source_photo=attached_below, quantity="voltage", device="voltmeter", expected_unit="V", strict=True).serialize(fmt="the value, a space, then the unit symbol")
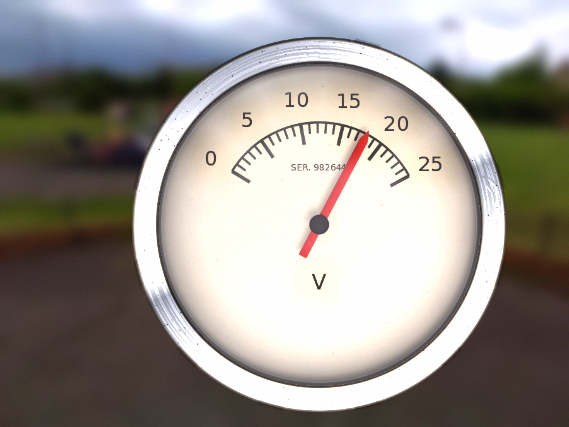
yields 18 V
